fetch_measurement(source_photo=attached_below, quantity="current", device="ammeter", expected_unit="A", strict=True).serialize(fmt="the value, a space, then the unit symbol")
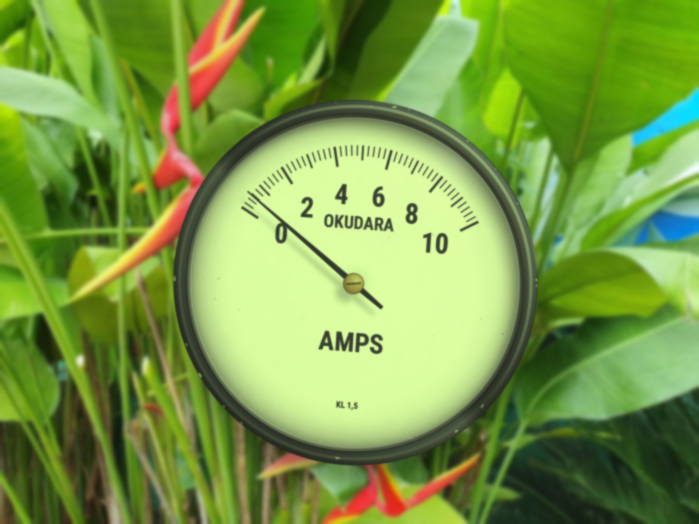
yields 0.6 A
